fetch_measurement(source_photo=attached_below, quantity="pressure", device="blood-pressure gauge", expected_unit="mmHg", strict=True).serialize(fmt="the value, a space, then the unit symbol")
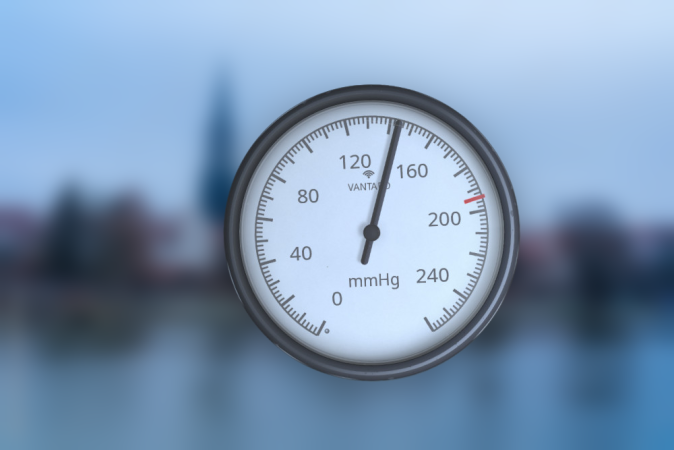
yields 144 mmHg
